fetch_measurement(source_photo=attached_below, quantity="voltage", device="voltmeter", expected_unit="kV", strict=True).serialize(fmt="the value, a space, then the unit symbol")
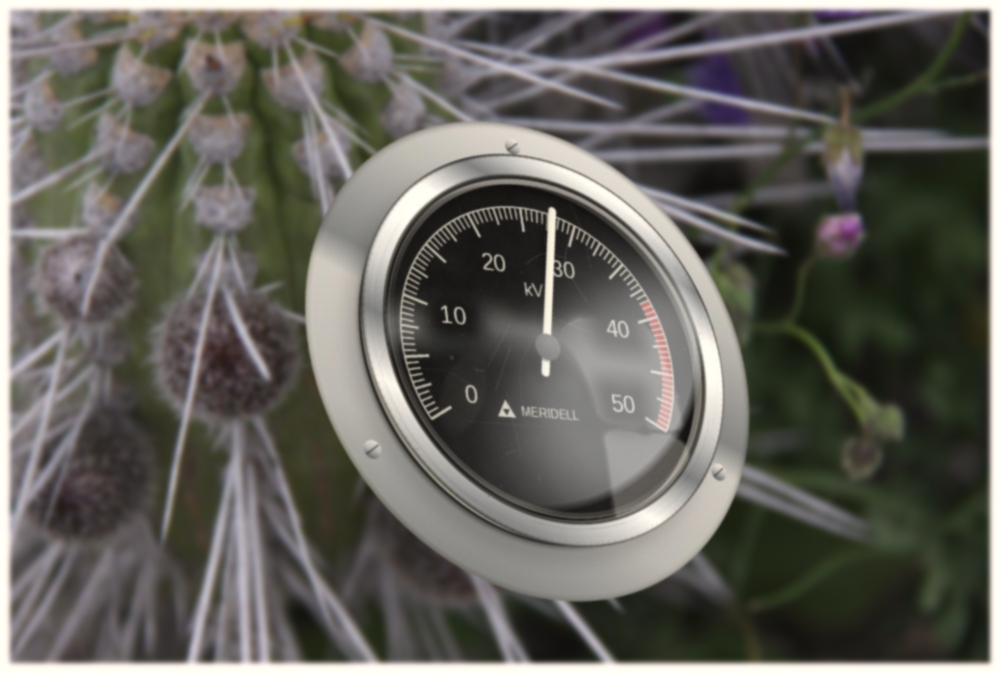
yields 27.5 kV
